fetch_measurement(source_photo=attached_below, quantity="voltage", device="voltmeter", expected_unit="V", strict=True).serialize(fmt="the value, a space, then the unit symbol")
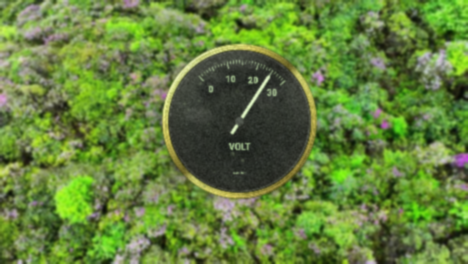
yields 25 V
